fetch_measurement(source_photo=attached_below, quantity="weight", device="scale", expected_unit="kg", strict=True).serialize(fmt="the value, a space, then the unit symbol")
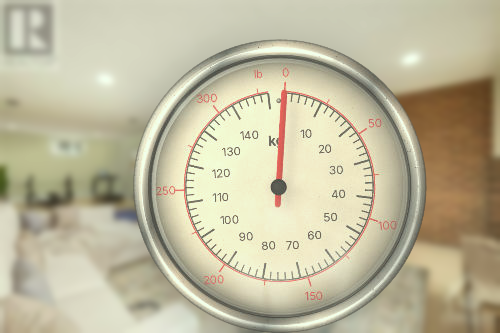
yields 0 kg
